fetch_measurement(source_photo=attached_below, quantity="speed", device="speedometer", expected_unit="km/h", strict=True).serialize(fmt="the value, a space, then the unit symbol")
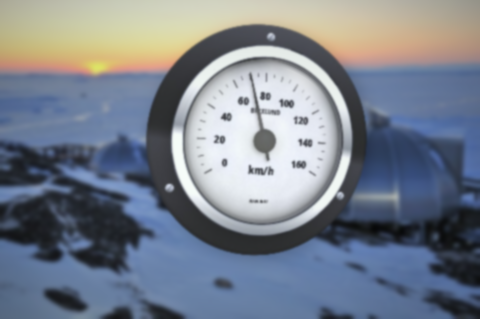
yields 70 km/h
